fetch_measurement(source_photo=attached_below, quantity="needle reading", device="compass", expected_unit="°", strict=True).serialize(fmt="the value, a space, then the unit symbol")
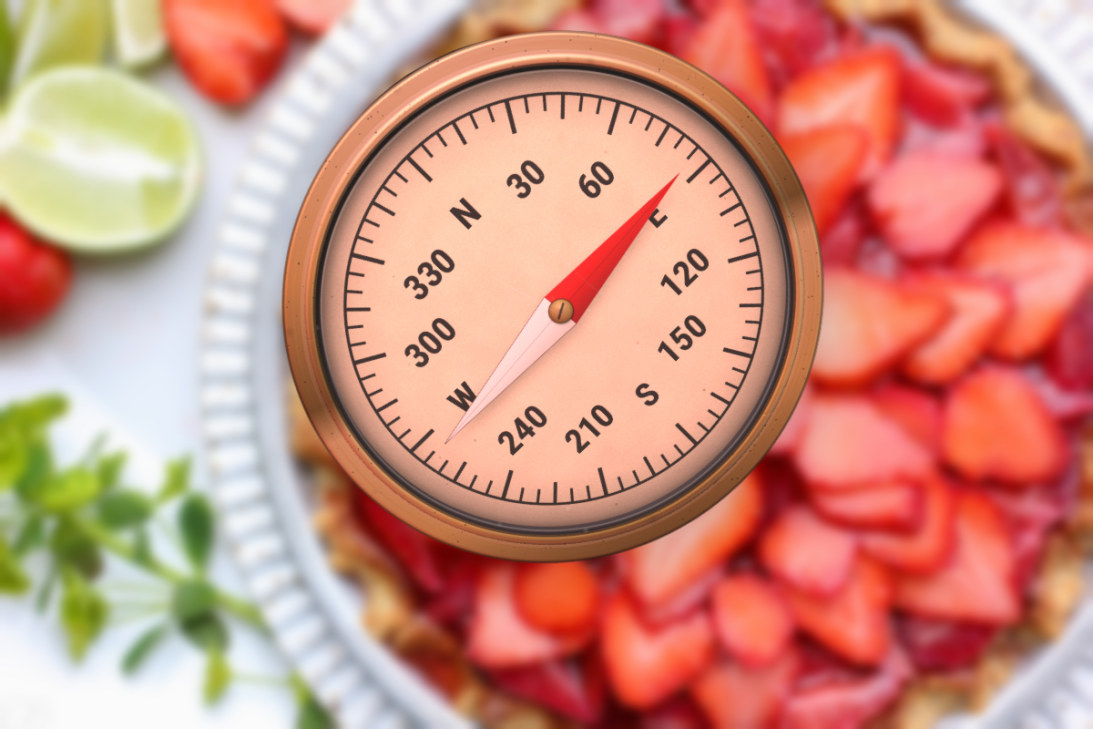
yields 85 °
